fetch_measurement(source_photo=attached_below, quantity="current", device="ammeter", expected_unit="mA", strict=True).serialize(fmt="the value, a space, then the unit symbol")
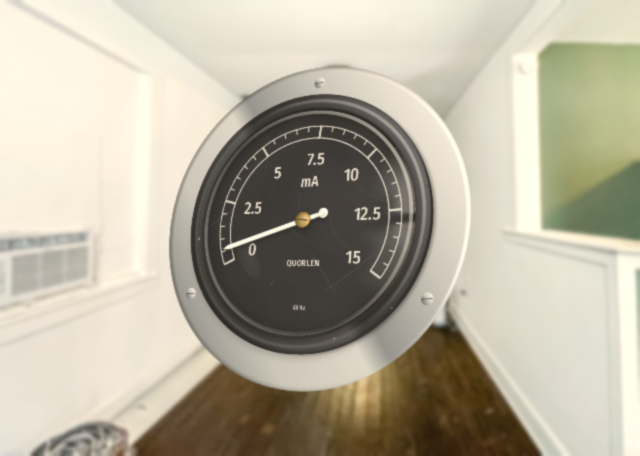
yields 0.5 mA
